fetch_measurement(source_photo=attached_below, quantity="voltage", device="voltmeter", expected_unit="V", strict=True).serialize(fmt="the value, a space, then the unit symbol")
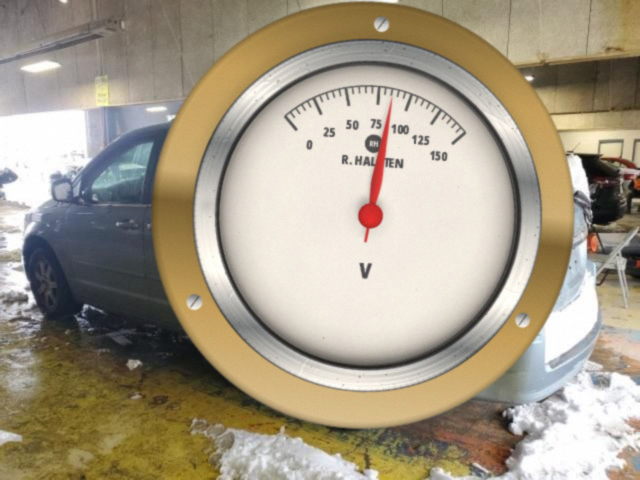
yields 85 V
